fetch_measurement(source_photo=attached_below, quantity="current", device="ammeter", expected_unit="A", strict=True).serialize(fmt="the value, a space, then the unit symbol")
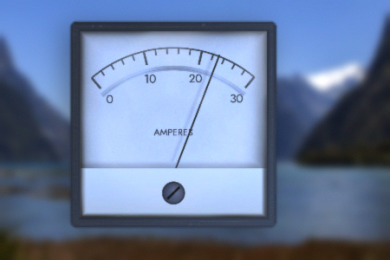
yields 23 A
